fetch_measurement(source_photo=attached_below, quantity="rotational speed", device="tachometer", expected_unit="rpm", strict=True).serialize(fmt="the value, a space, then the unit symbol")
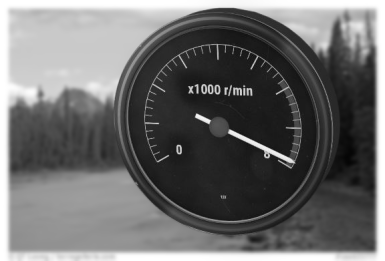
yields 7800 rpm
